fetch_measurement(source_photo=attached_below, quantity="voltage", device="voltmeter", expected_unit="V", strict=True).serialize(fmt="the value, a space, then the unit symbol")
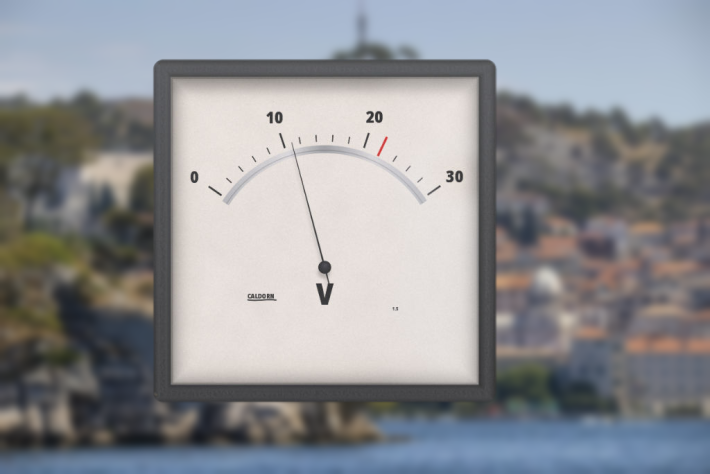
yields 11 V
